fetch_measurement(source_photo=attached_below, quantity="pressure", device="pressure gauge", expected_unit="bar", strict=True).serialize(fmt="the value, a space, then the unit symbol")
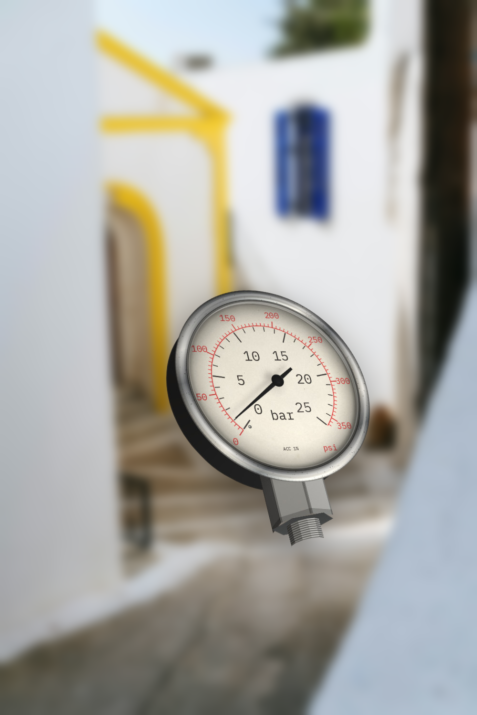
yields 1 bar
